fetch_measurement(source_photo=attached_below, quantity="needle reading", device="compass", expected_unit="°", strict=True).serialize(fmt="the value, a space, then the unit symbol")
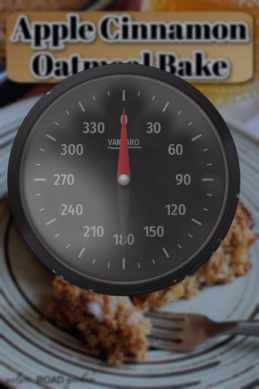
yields 0 °
